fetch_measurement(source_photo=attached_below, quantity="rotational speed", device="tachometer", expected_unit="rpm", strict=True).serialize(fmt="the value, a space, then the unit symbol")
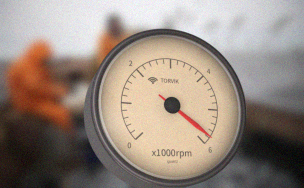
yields 5800 rpm
